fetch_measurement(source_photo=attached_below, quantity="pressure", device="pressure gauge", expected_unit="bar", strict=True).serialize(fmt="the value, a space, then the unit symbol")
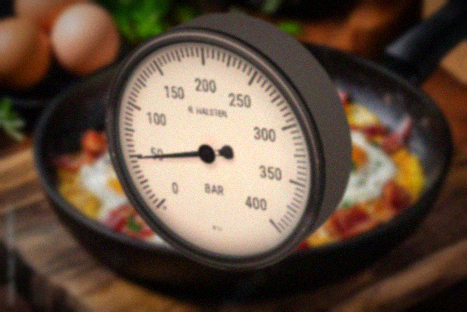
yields 50 bar
